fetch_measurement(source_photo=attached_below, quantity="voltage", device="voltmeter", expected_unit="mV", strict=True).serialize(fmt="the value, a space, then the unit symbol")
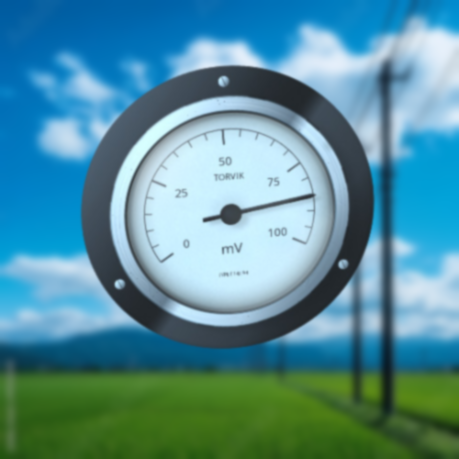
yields 85 mV
